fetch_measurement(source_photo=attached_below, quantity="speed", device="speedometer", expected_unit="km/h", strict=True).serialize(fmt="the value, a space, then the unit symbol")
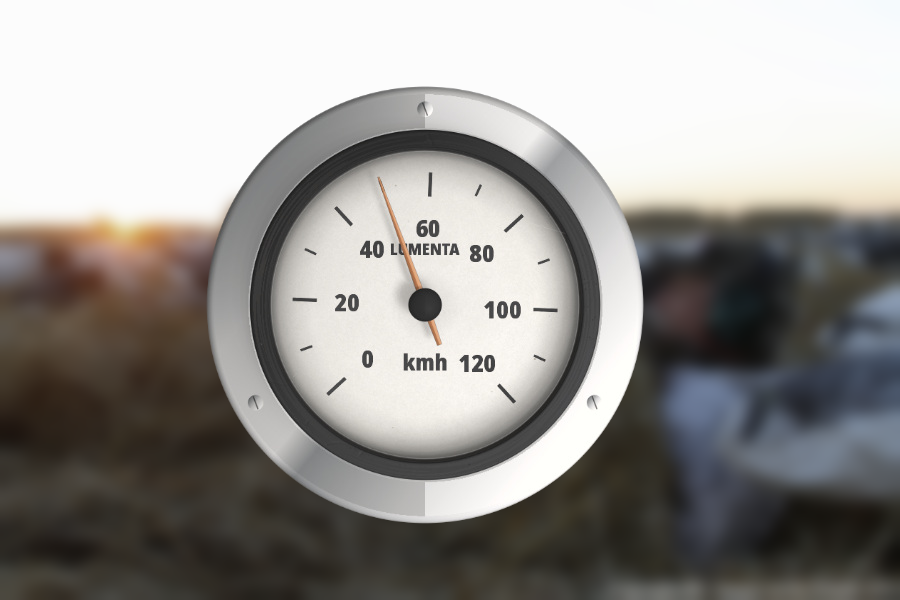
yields 50 km/h
